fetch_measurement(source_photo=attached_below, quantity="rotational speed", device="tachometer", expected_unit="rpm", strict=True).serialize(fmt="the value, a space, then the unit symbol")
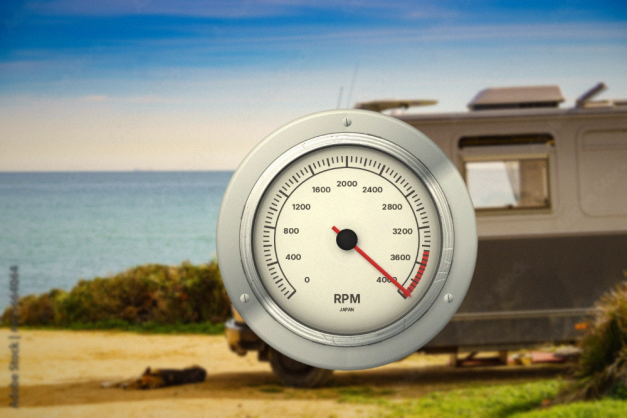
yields 3950 rpm
